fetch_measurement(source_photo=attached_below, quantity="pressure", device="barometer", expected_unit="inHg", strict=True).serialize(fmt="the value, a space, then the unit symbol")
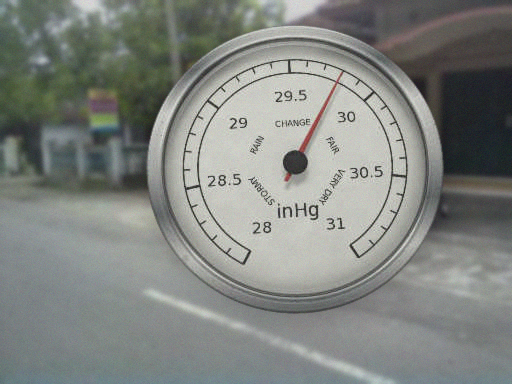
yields 29.8 inHg
